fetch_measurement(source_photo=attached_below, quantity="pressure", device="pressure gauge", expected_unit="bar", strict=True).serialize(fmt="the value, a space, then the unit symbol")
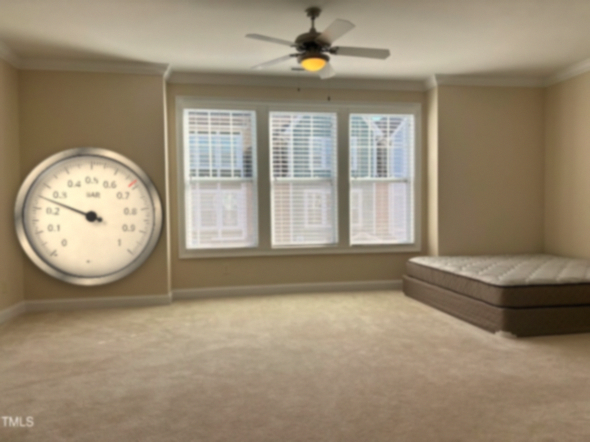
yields 0.25 bar
